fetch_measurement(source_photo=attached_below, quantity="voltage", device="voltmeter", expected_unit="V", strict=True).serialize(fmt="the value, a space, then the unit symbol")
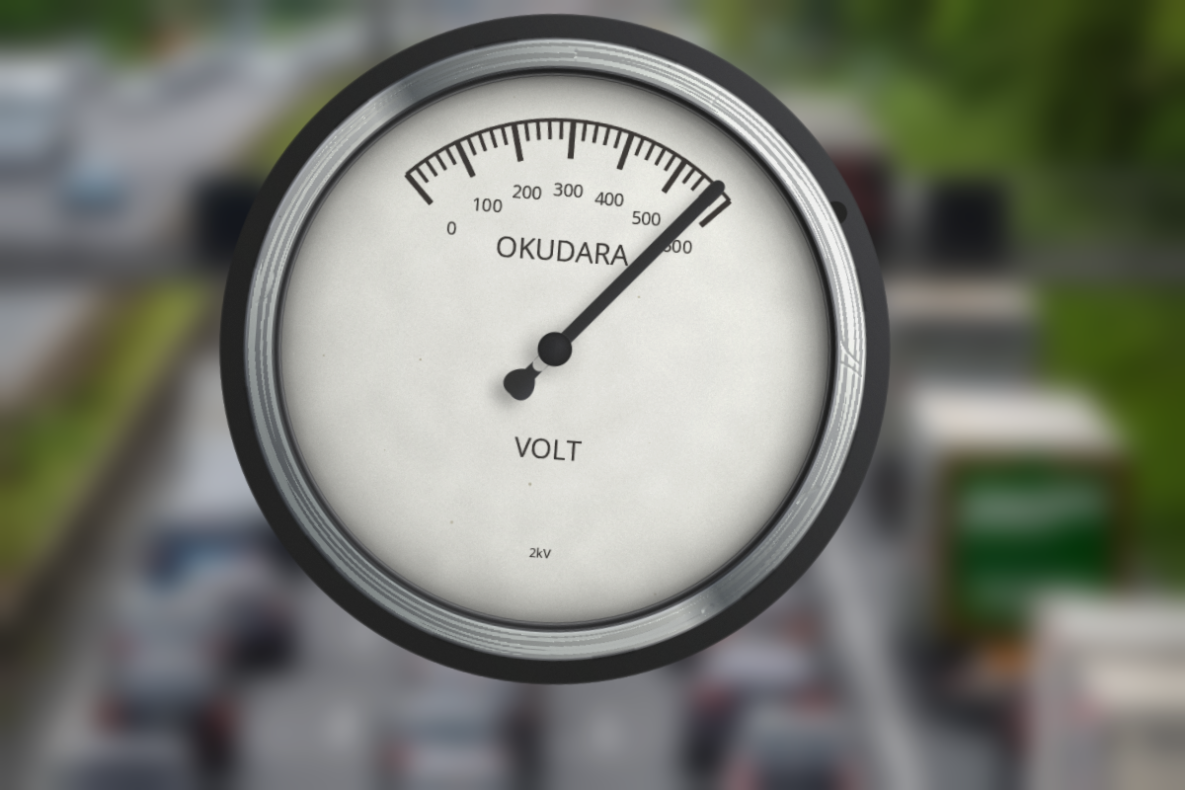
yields 570 V
